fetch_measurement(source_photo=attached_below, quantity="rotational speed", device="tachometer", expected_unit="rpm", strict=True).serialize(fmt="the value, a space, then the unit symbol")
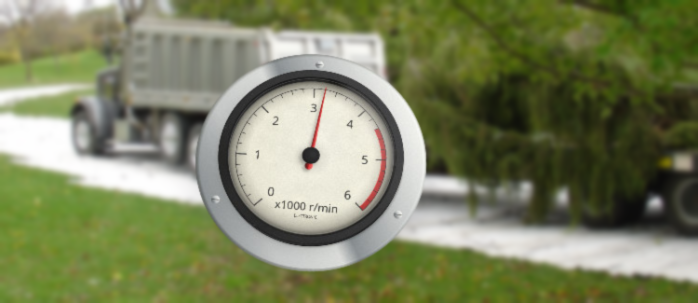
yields 3200 rpm
